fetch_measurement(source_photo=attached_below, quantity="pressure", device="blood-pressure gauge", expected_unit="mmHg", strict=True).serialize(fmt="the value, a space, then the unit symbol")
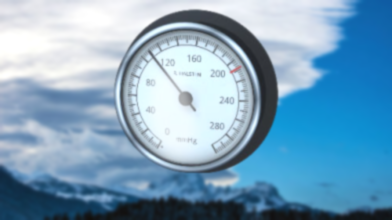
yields 110 mmHg
